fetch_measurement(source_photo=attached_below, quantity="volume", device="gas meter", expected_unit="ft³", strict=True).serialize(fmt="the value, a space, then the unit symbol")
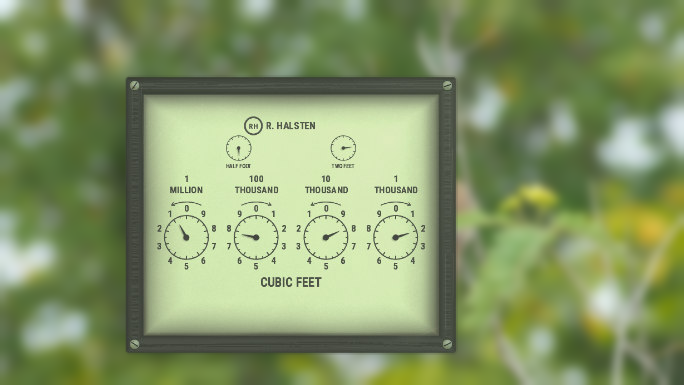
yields 78200 ft³
